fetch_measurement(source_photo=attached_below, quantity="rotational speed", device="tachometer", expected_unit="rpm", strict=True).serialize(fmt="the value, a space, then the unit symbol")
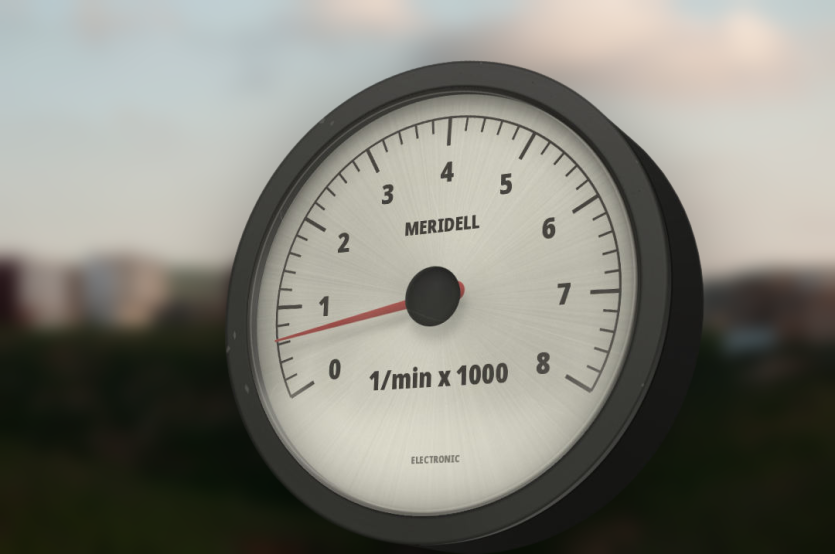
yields 600 rpm
